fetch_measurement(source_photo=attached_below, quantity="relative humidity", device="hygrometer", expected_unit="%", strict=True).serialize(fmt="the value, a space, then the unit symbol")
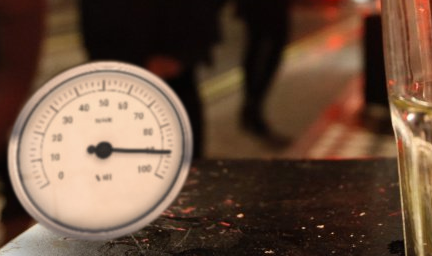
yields 90 %
